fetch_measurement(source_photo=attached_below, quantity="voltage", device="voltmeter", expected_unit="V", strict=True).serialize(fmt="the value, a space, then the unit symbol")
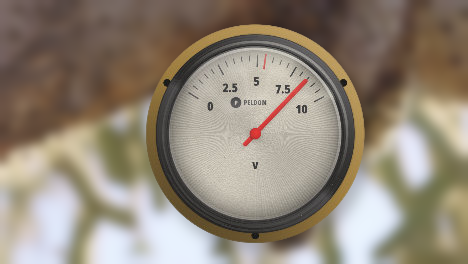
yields 8.5 V
